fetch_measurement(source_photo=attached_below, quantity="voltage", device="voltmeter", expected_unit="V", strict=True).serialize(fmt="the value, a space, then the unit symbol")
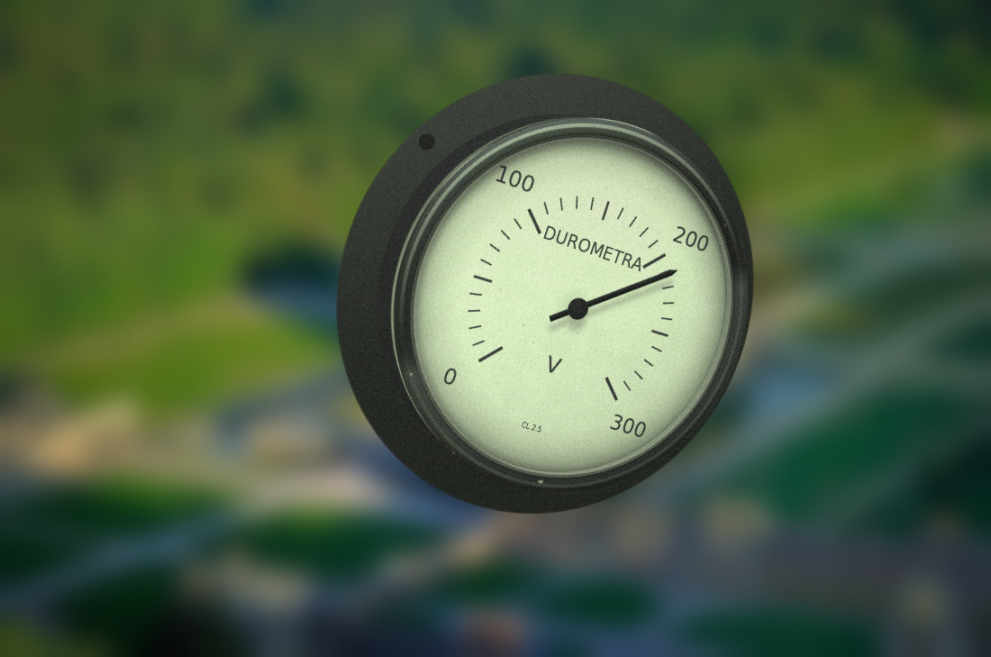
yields 210 V
